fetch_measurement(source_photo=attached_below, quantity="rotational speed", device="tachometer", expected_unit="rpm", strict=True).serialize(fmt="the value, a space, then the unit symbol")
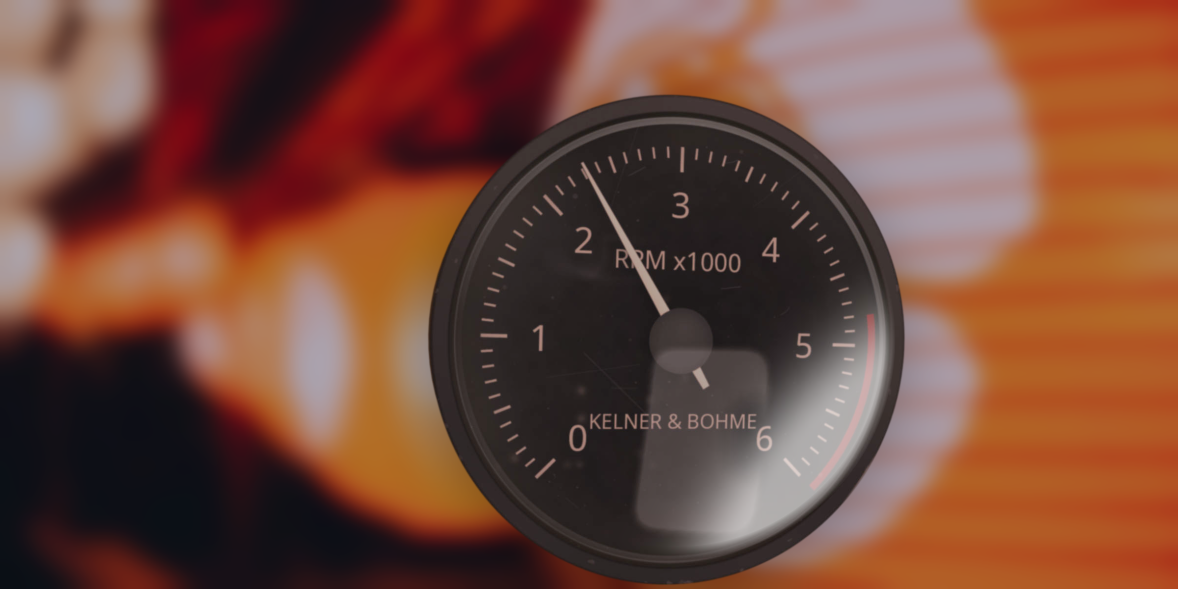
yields 2300 rpm
